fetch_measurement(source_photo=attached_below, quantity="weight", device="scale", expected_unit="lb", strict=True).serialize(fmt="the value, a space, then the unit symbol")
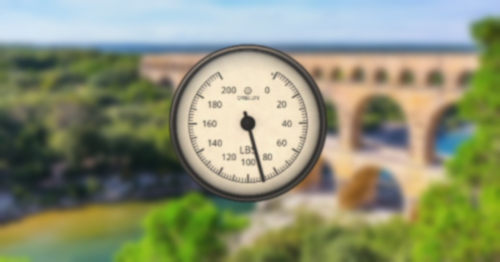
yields 90 lb
